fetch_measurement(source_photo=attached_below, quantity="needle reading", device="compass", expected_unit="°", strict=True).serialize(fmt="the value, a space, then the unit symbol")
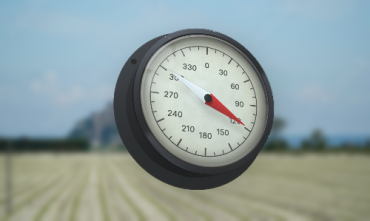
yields 120 °
